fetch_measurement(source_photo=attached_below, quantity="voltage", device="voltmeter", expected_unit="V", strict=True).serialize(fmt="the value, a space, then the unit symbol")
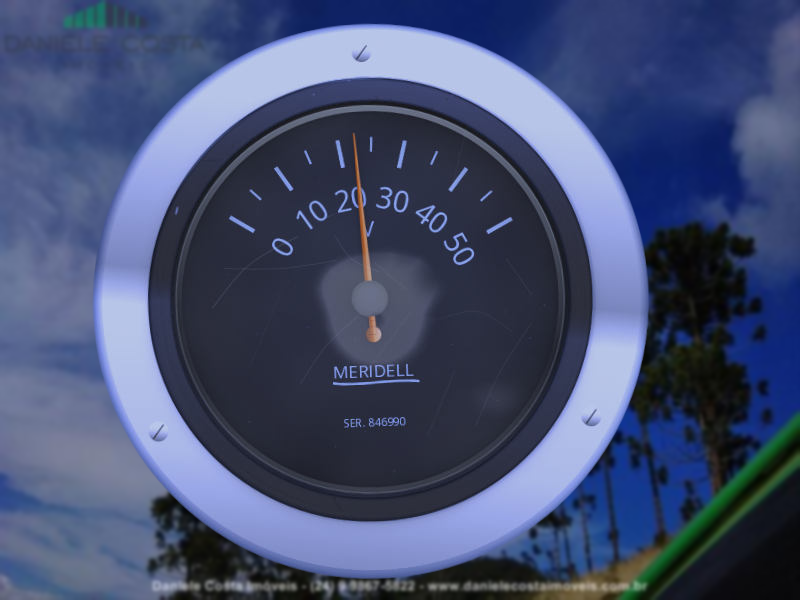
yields 22.5 V
